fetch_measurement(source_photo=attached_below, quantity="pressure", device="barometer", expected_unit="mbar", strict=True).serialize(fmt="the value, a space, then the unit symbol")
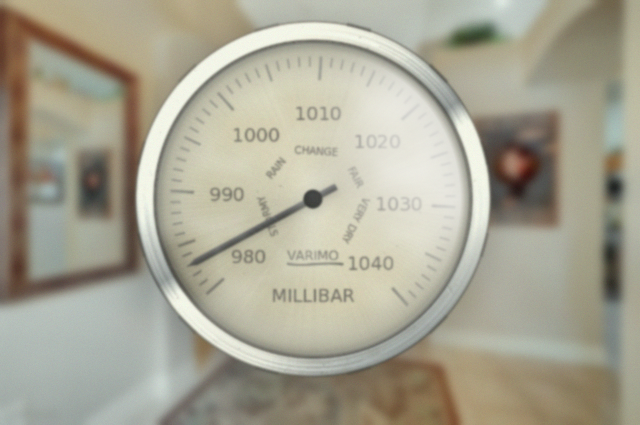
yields 983 mbar
